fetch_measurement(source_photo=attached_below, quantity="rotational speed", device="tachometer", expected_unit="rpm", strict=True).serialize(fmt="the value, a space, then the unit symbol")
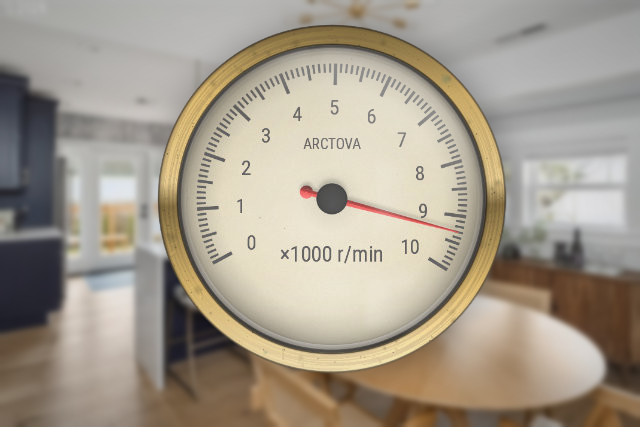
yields 9300 rpm
